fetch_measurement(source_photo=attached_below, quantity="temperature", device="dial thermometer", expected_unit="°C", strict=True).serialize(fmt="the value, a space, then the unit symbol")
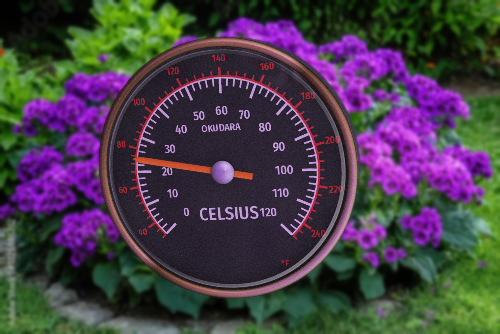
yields 24 °C
